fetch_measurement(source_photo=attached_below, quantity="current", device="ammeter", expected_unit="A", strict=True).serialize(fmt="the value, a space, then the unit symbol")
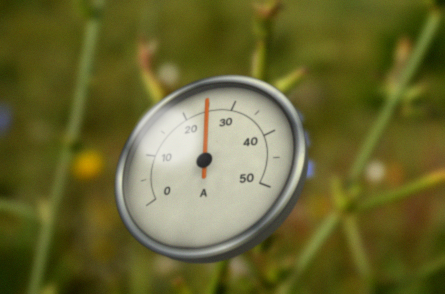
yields 25 A
